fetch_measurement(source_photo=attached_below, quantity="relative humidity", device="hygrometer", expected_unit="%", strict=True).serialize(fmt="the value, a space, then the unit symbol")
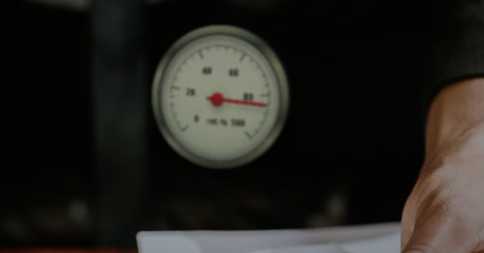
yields 84 %
